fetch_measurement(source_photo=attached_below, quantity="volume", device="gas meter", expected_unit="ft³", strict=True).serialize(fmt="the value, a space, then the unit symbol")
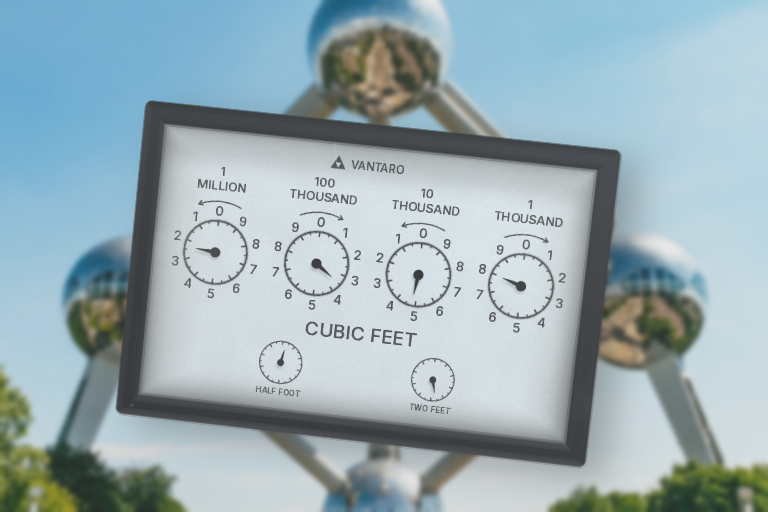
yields 234800 ft³
